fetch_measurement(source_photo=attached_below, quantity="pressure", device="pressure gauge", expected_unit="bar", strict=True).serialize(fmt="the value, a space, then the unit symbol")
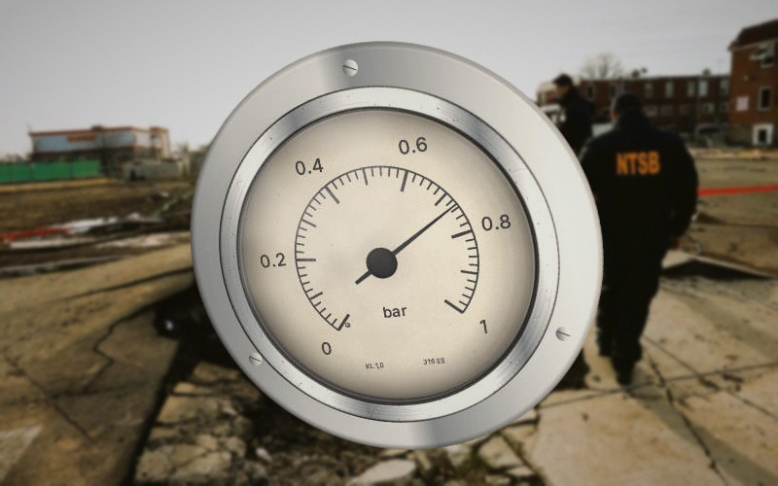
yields 0.73 bar
